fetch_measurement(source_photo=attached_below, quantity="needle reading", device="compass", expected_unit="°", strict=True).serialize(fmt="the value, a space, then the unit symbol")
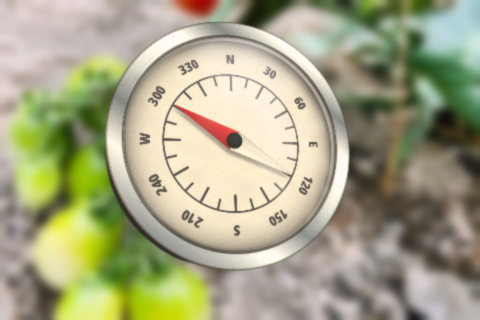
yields 300 °
